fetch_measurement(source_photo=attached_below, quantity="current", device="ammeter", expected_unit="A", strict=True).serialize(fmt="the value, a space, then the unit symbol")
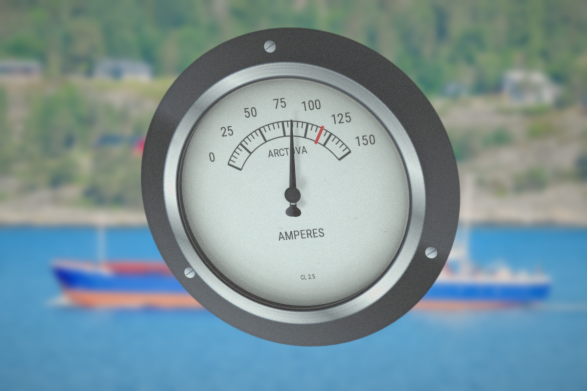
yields 85 A
